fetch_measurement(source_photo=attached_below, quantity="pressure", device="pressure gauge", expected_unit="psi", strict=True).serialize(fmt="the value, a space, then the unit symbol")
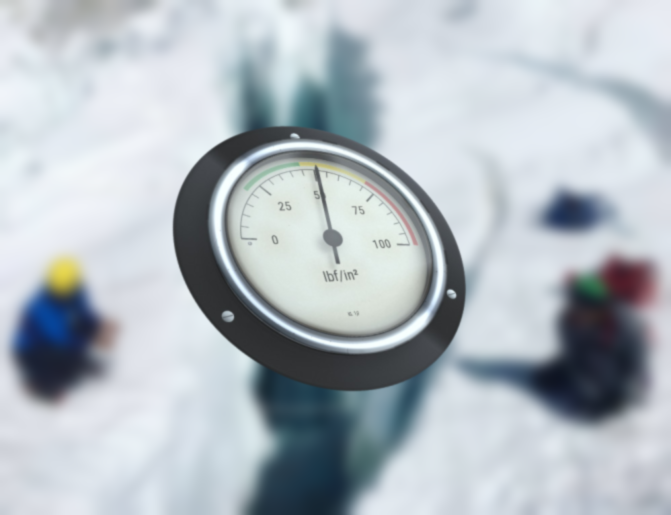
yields 50 psi
